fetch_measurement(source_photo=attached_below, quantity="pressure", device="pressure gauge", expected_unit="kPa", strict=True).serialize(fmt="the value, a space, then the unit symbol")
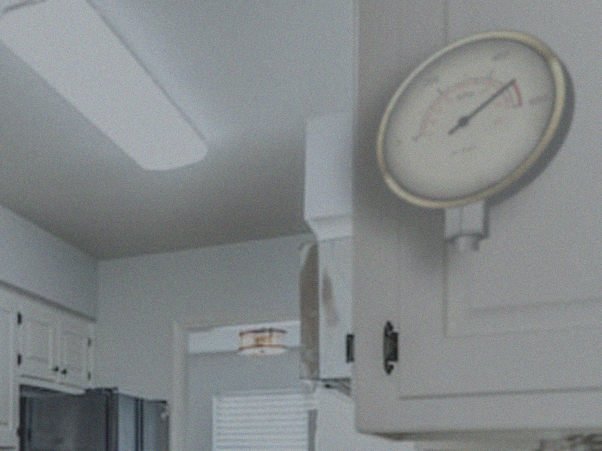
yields 500 kPa
